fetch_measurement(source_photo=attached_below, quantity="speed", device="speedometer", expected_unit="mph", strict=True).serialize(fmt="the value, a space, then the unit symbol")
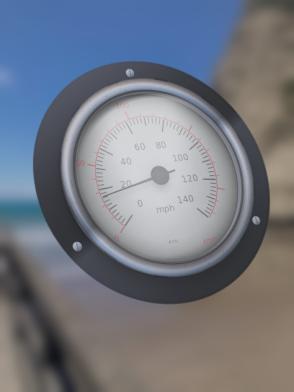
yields 16 mph
